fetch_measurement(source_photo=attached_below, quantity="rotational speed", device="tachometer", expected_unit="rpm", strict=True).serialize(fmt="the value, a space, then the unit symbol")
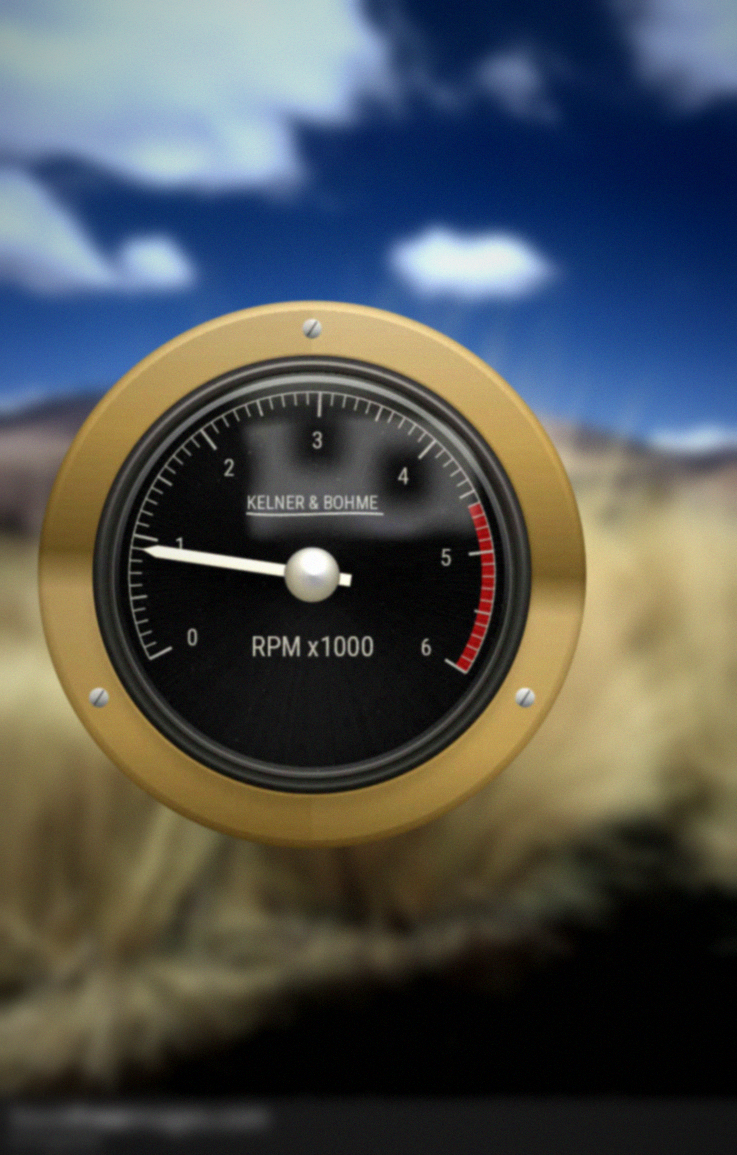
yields 900 rpm
